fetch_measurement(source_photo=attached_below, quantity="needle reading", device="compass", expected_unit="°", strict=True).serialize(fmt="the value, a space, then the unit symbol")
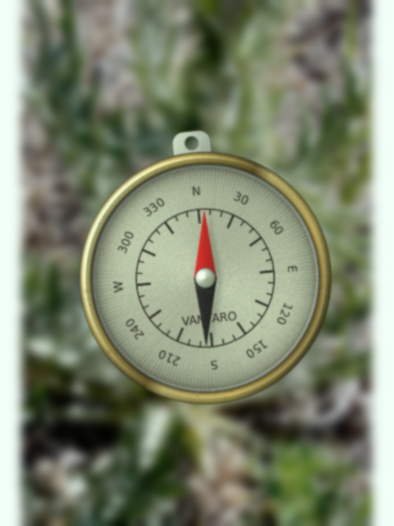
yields 5 °
